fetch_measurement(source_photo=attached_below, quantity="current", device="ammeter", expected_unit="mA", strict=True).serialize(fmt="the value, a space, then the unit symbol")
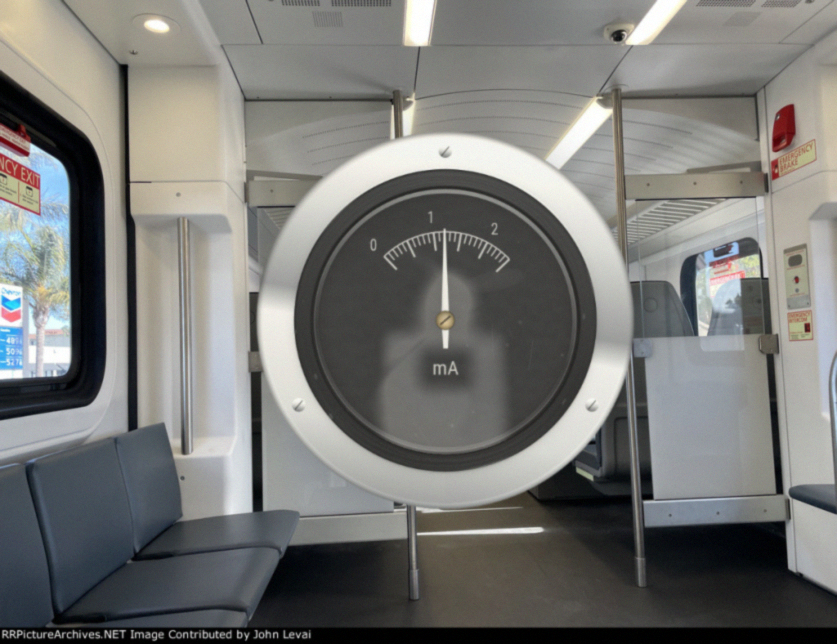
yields 1.2 mA
